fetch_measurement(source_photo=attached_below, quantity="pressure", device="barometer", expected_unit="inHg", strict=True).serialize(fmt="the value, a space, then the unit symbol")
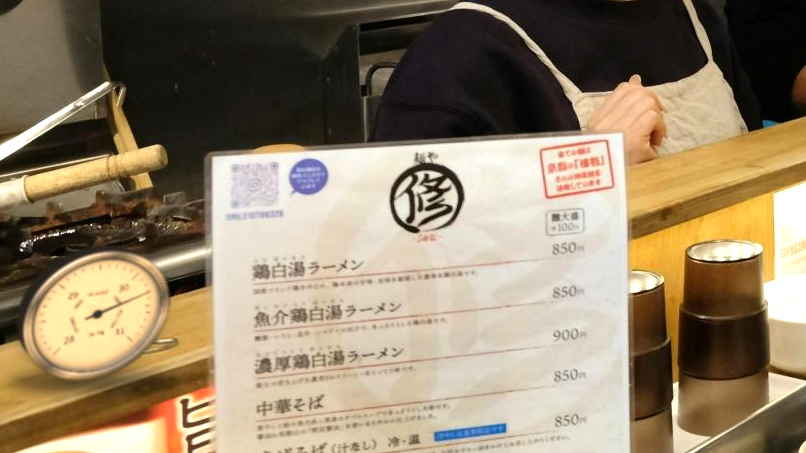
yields 30.3 inHg
